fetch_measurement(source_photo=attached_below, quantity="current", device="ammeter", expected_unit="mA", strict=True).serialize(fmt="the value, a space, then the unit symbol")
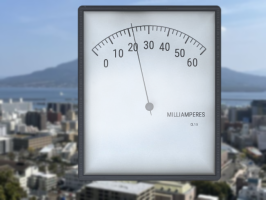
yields 22 mA
